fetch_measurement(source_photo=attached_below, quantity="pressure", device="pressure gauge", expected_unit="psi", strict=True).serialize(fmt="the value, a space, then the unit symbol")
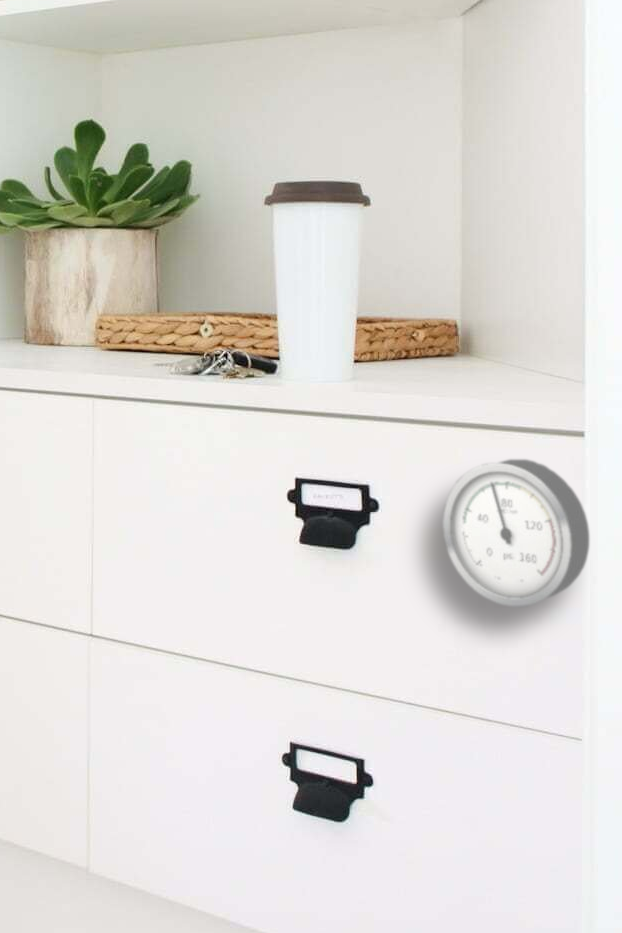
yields 70 psi
